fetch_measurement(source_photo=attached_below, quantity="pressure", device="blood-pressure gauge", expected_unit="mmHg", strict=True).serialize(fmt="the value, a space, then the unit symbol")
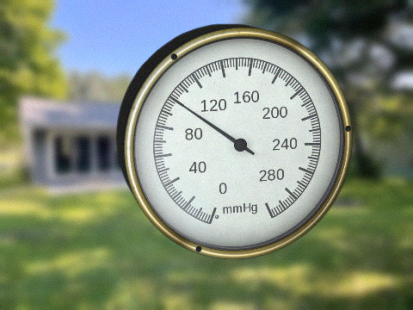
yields 100 mmHg
